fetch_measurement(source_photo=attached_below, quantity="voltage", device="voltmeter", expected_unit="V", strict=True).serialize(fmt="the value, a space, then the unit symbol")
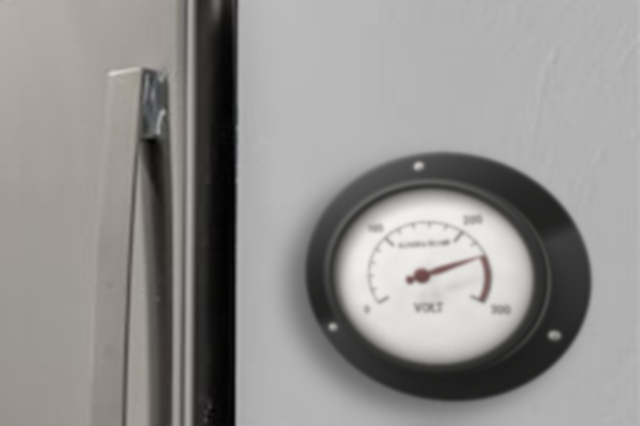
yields 240 V
